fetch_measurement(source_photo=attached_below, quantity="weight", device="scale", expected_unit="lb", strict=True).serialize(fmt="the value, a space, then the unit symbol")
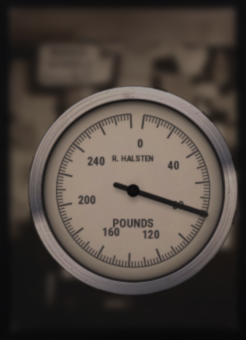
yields 80 lb
